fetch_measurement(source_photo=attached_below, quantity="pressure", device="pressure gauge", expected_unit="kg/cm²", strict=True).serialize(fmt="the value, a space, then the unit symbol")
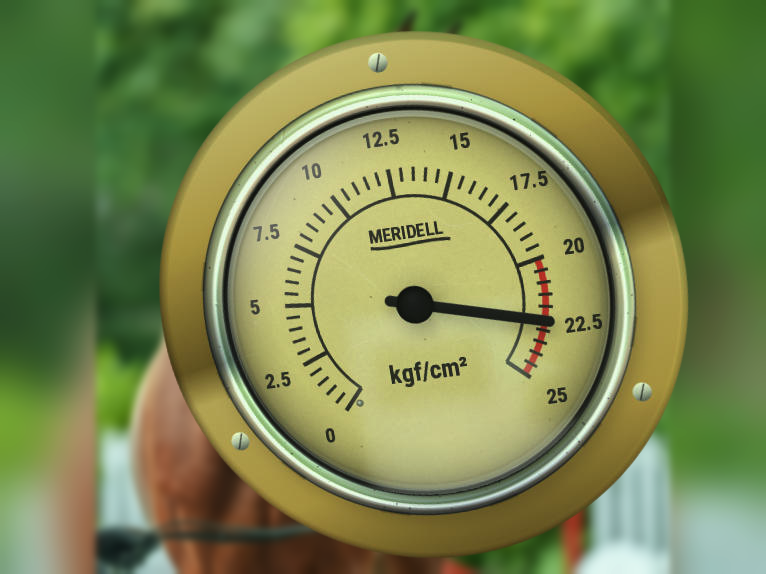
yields 22.5 kg/cm²
